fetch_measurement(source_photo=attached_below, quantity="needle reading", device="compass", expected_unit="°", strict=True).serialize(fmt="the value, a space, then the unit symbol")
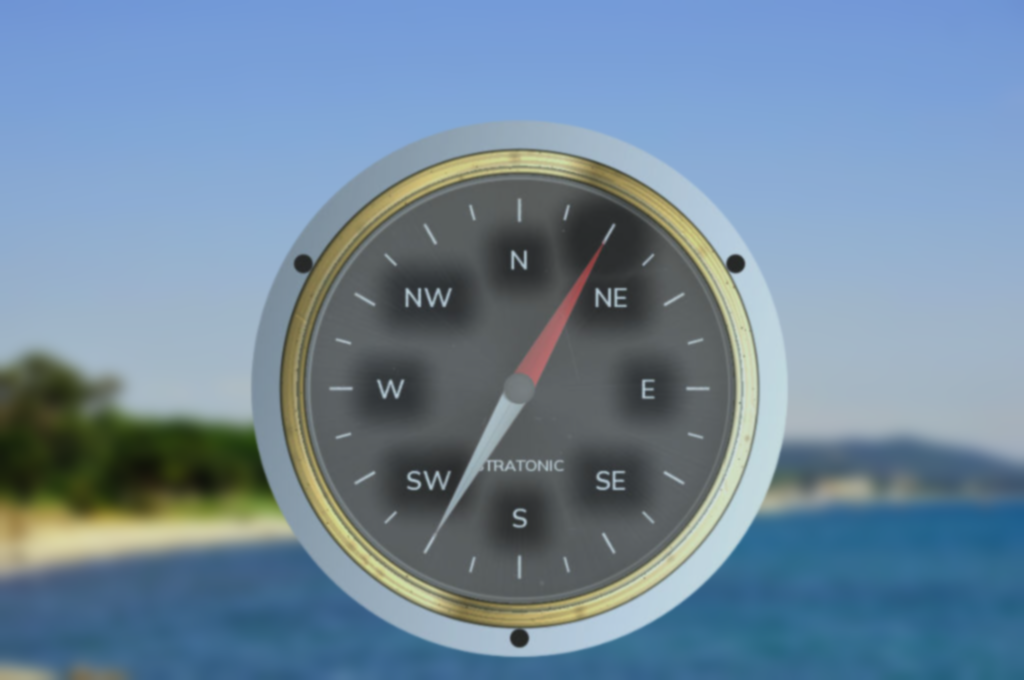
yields 30 °
